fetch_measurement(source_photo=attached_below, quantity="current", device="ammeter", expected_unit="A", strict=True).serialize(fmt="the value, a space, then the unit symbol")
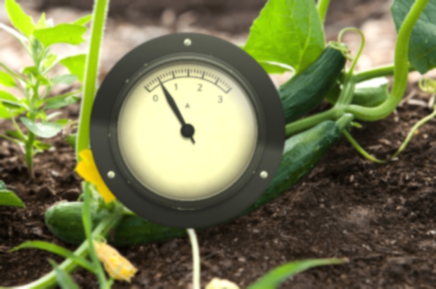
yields 0.5 A
